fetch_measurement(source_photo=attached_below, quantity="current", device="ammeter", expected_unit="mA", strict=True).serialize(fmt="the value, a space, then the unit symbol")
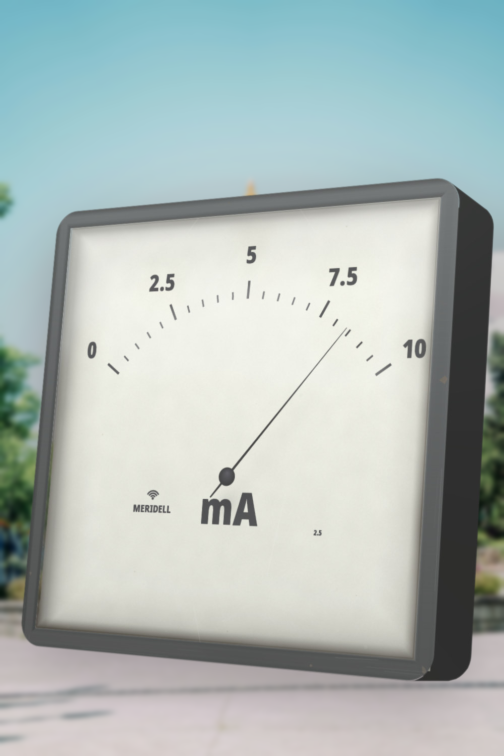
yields 8.5 mA
